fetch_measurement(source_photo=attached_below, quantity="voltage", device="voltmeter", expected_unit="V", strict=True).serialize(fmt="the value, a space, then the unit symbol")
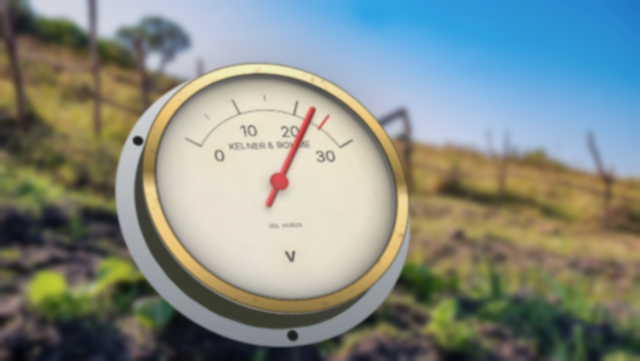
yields 22.5 V
